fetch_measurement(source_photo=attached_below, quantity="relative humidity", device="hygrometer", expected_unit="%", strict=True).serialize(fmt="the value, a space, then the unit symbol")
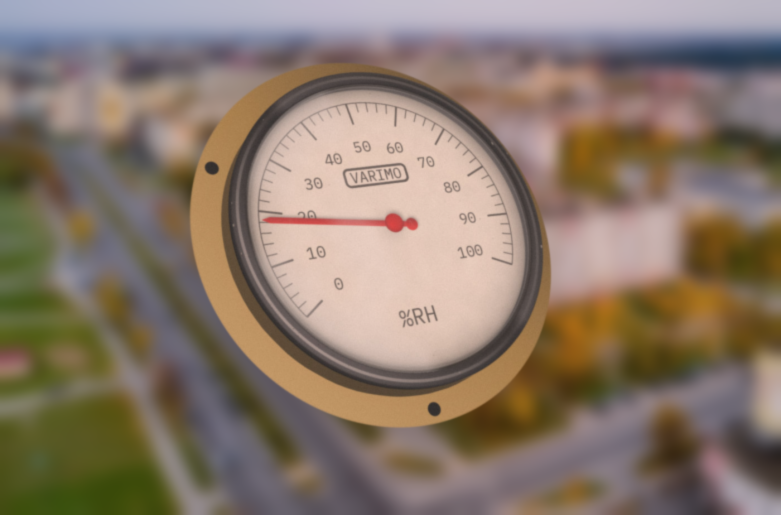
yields 18 %
